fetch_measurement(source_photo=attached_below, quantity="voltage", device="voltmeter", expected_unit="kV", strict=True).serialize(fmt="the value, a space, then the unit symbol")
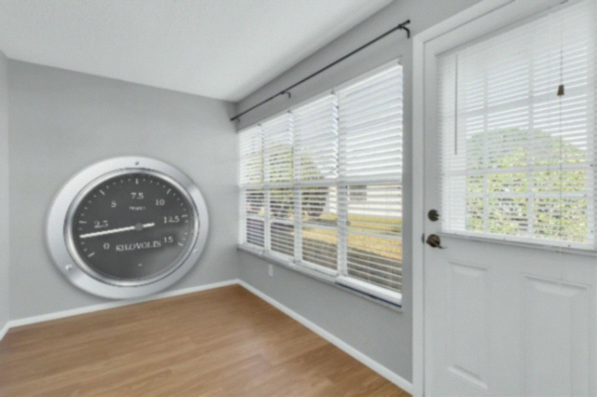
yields 1.5 kV
